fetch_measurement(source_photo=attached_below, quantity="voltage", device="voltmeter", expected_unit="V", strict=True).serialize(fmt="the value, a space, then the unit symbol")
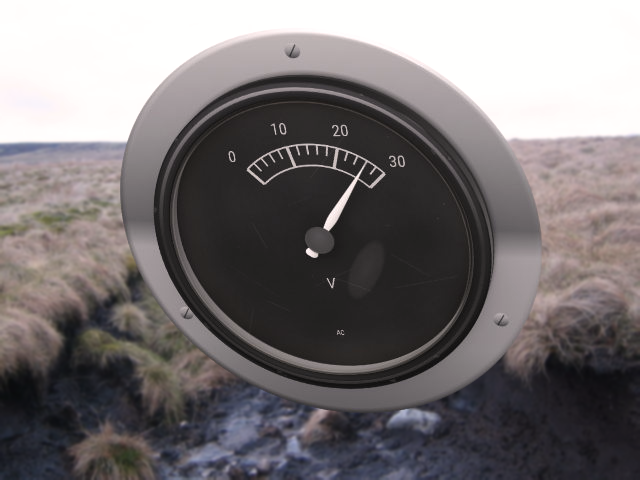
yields 26 V
